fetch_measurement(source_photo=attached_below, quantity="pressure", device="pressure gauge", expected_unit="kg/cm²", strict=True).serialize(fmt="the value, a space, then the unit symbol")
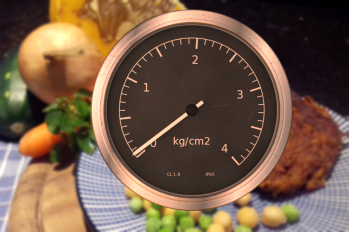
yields 0.05 kg/cm²
